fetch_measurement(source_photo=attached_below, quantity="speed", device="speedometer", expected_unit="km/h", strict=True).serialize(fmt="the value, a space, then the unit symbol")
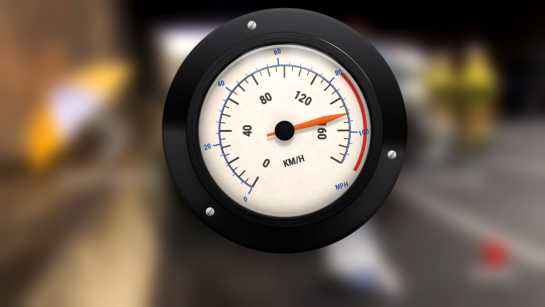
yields 150 km/h
